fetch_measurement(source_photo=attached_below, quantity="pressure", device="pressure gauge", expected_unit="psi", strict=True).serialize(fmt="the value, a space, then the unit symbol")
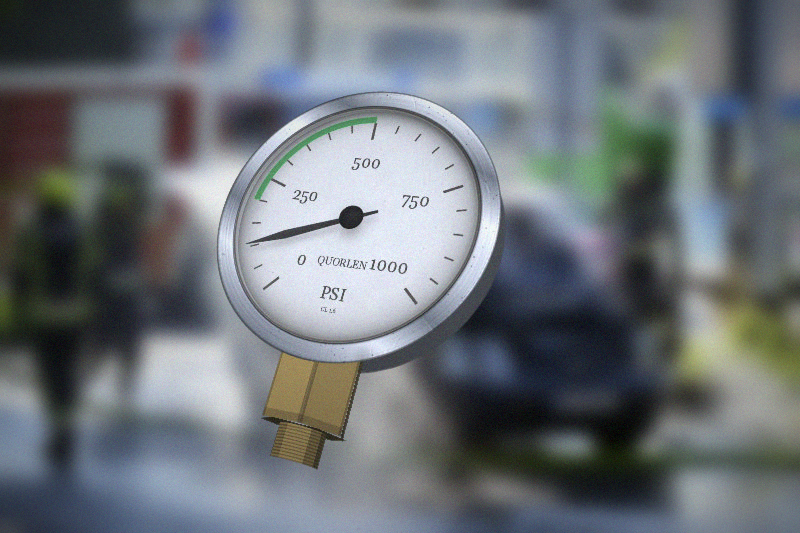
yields 100 psi
